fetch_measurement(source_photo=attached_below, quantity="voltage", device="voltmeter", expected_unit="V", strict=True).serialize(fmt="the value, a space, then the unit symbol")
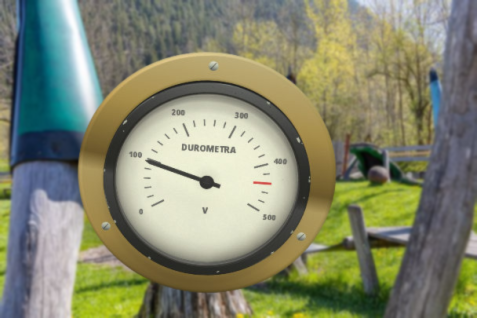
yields 100 V
